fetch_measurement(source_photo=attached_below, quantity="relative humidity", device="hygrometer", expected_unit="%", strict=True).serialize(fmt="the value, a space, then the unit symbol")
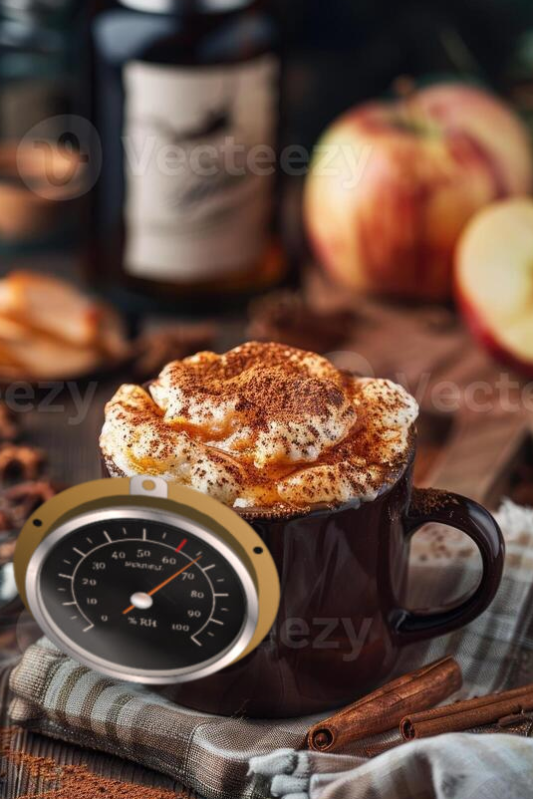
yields 65 %
